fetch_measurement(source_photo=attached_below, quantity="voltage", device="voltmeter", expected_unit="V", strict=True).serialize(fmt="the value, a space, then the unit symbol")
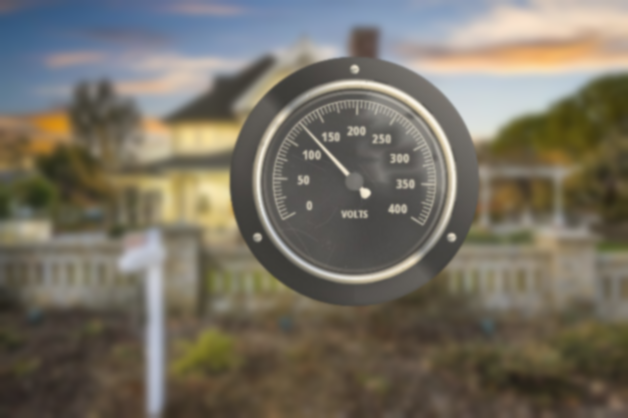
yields 125 V
